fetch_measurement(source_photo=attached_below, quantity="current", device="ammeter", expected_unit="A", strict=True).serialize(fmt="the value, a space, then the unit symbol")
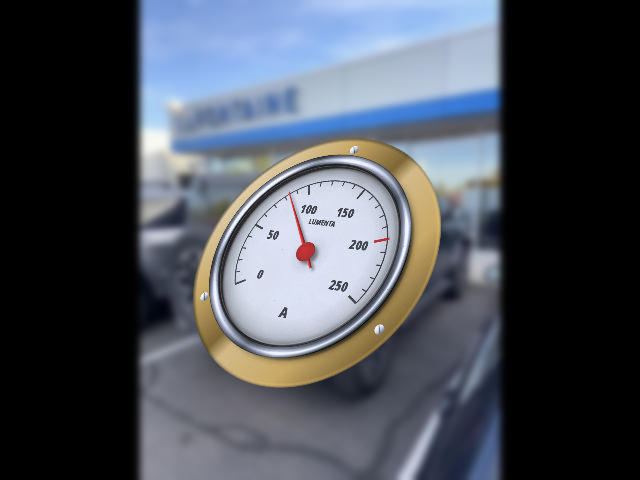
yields 85 A
